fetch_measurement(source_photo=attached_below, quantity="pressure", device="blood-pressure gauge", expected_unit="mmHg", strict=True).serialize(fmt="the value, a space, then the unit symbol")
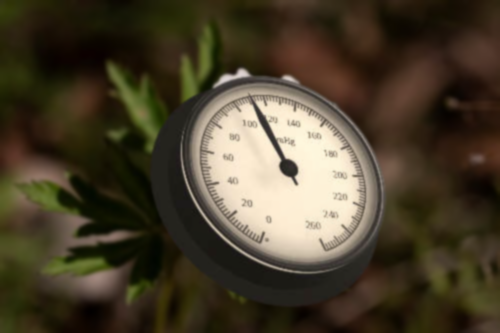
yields 110 mmHg
